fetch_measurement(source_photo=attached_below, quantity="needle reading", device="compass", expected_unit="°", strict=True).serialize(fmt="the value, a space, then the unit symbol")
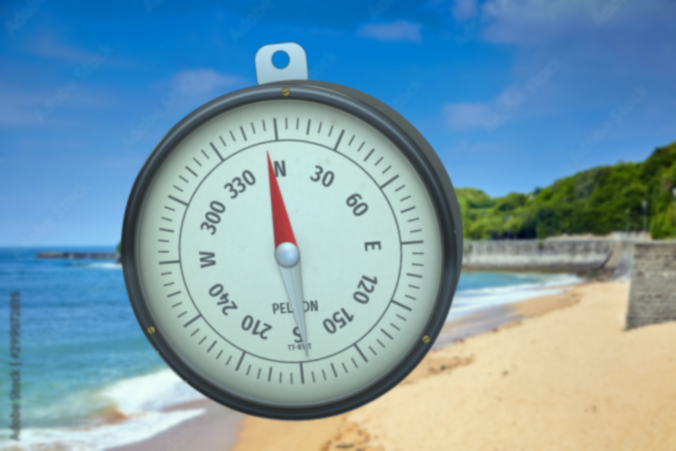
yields 355 °
